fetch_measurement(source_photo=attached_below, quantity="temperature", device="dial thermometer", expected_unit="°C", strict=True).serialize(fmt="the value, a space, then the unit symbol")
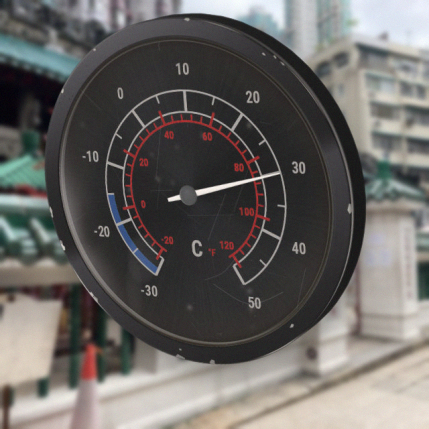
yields 30 °C
